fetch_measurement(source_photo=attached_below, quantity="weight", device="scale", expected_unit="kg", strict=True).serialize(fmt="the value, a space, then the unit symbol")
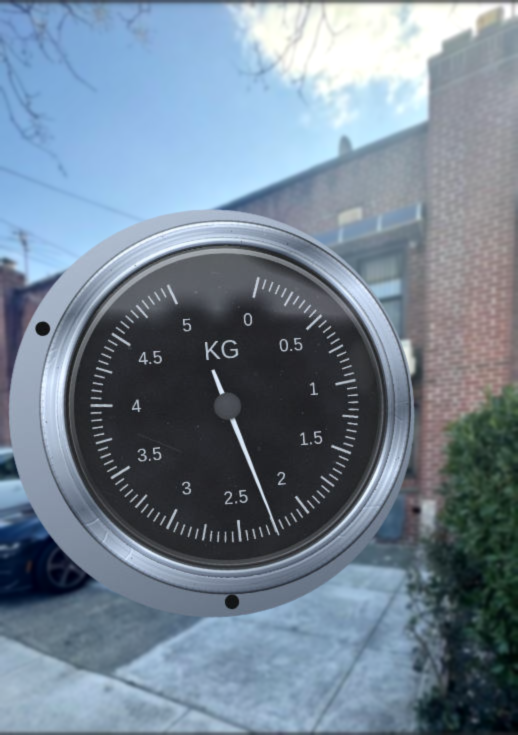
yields 2.25 kg
